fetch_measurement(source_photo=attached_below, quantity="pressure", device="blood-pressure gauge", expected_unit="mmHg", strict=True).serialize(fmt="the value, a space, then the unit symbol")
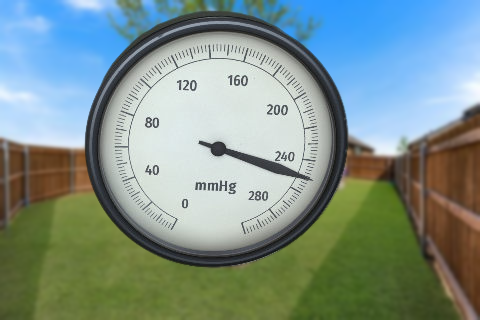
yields 250 mmHg
